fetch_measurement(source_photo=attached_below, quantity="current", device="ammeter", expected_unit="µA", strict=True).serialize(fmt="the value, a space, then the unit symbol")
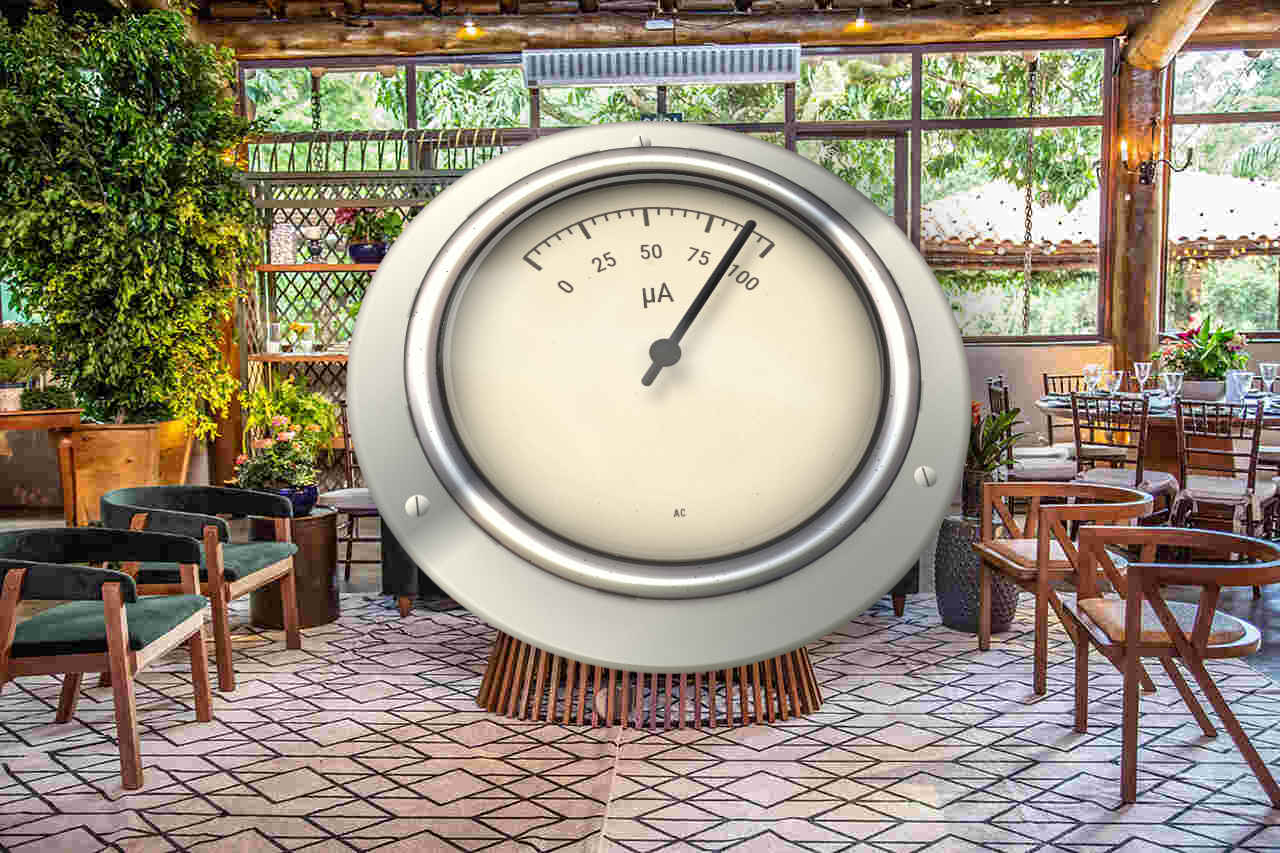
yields 90 µA
